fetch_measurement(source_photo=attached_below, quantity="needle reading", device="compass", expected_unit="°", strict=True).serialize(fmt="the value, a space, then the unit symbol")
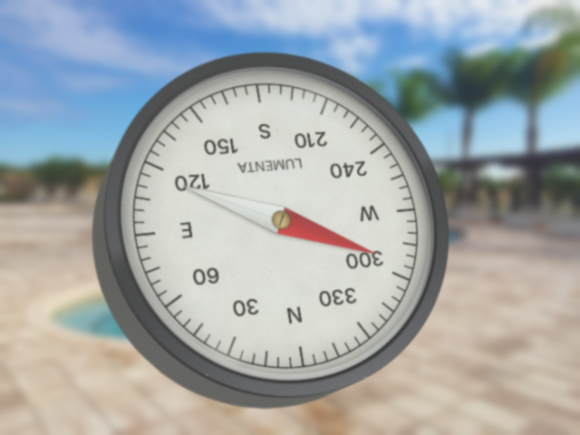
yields 295 °
